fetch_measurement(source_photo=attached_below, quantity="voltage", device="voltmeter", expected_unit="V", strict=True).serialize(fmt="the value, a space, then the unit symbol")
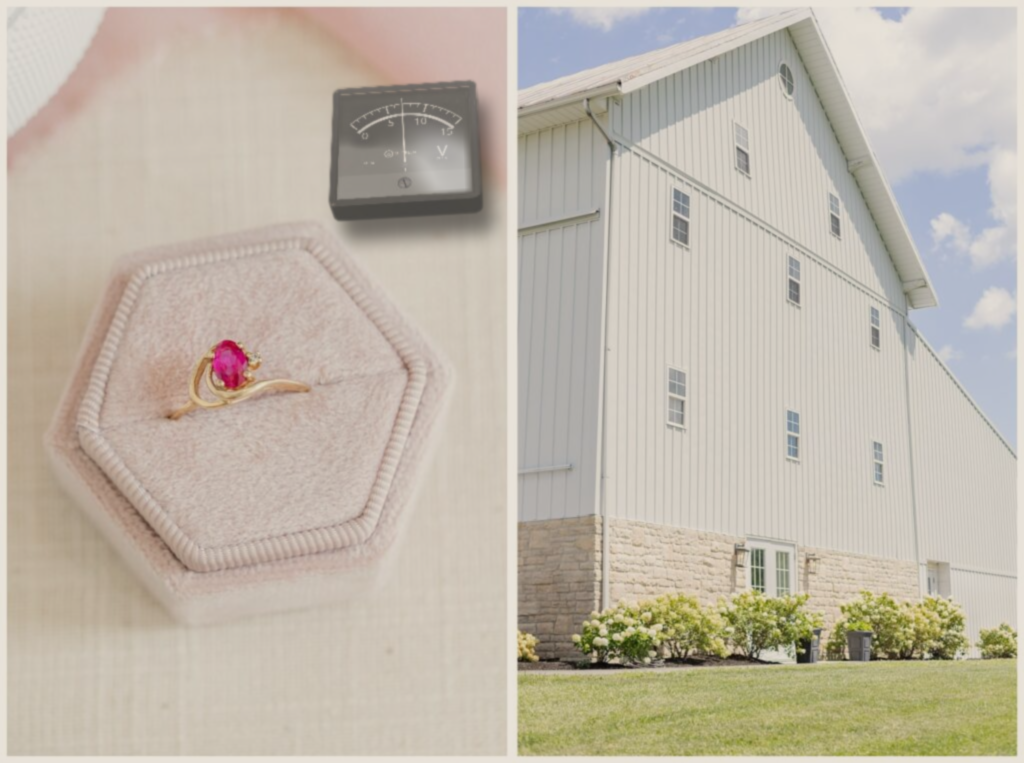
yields 7 V
